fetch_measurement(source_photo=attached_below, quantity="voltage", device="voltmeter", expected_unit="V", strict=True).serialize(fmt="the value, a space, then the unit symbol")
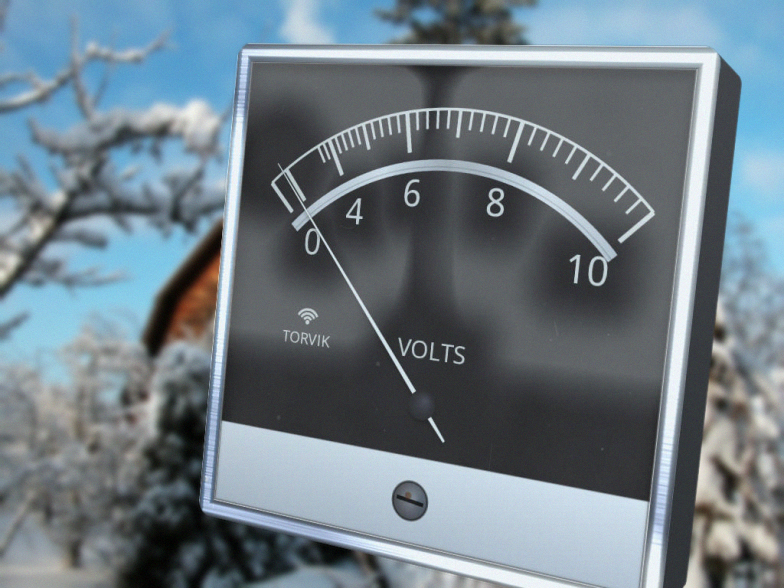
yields 2 V
